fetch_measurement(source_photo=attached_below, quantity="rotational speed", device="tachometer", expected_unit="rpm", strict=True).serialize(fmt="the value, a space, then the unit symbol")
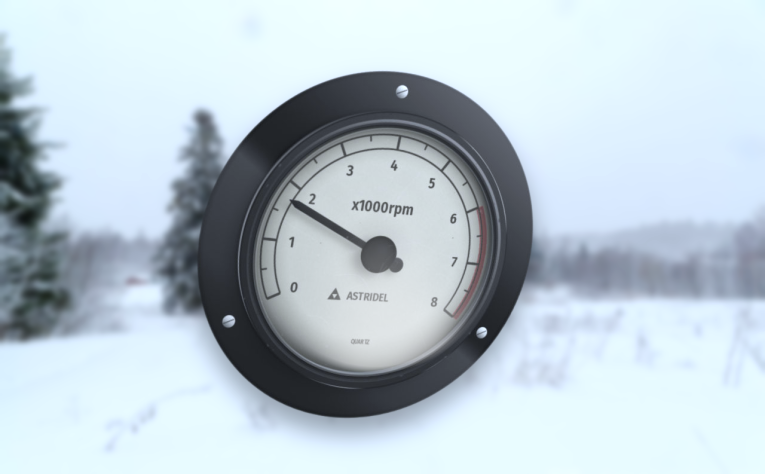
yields 1750 rpm
